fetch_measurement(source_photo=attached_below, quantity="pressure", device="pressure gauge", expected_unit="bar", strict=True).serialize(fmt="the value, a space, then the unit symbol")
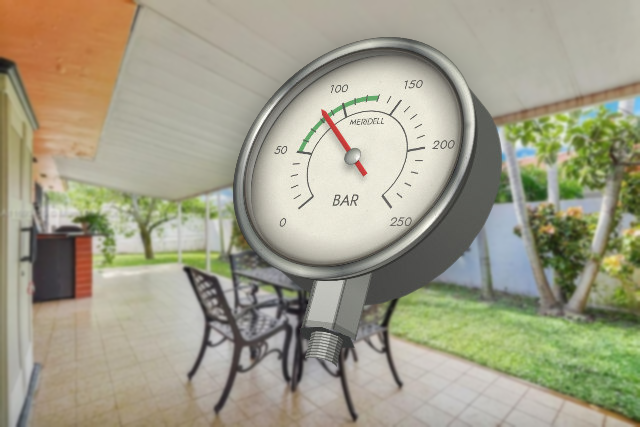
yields 85 bar
